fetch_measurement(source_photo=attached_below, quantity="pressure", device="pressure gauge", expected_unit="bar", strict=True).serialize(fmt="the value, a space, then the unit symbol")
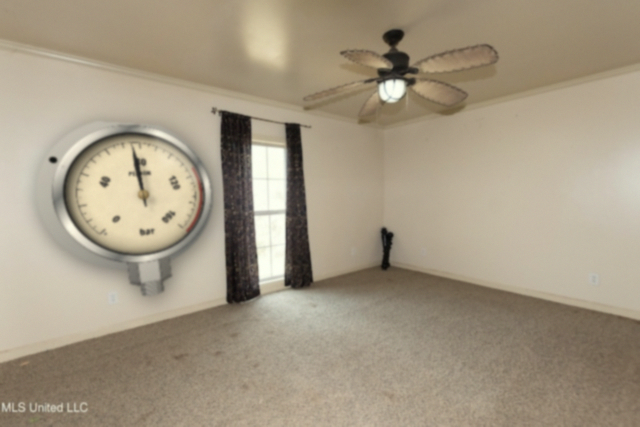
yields 75 bar
